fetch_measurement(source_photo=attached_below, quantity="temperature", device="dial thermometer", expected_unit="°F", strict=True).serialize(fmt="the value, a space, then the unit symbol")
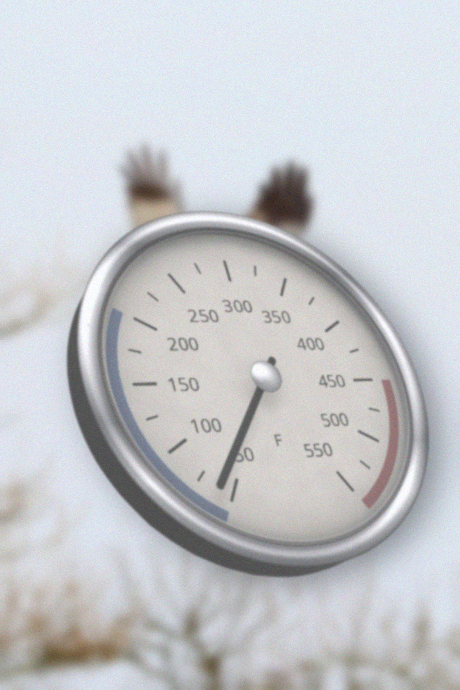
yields 62.5 °F
